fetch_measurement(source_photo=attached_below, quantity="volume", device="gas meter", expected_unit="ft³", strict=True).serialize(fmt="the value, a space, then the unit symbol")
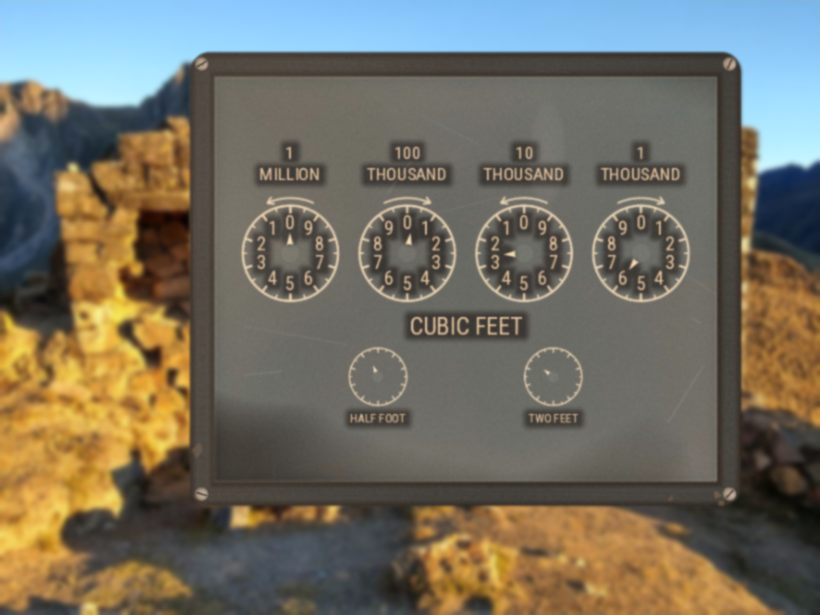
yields 2600 ft³
